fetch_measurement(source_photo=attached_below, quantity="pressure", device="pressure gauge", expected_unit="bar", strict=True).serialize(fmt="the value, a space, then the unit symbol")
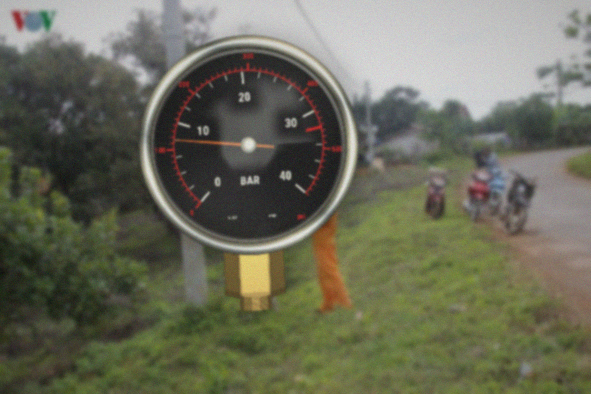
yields 8 bar
